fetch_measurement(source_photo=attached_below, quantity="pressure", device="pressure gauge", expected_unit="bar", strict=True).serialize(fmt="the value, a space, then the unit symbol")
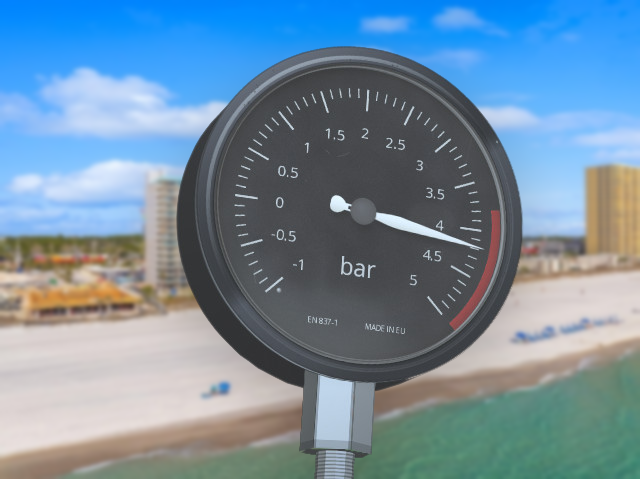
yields 4.2 bar
